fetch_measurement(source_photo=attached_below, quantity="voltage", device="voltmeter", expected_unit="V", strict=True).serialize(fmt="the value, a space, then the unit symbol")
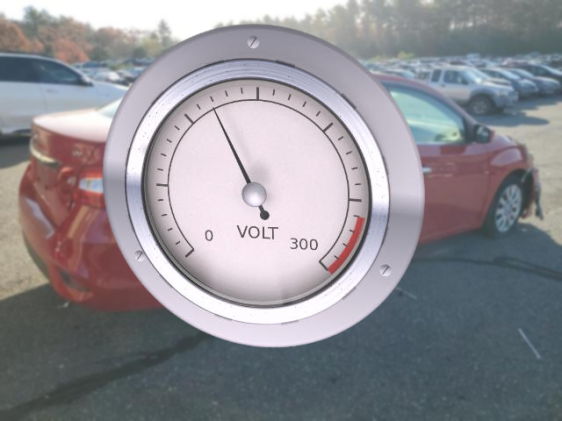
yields 120 V
